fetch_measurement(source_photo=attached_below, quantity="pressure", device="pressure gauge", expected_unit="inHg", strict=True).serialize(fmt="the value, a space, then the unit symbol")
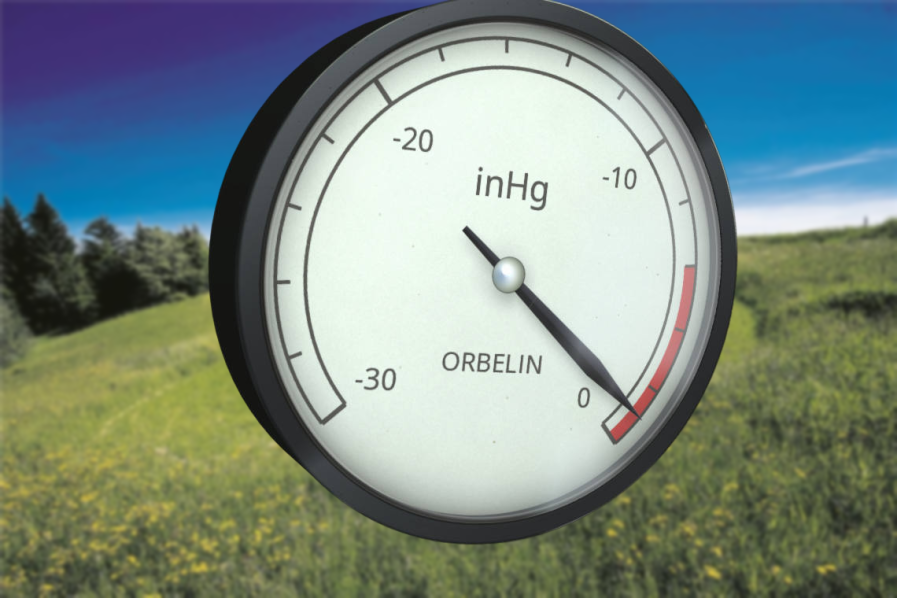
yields -1 inHg
